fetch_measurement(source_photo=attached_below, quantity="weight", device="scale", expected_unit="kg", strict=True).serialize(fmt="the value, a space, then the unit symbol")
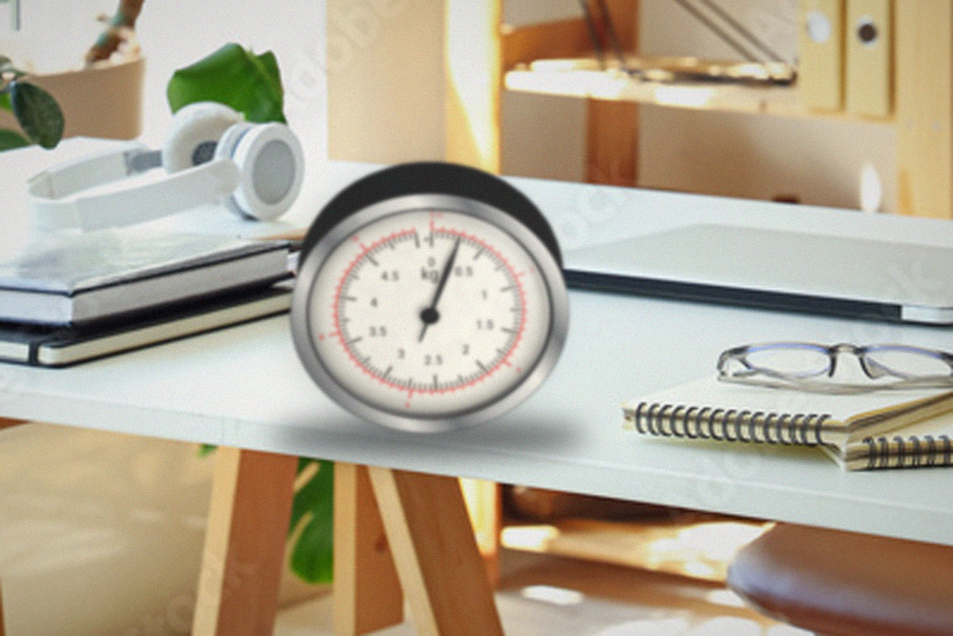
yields 0.25 kg
